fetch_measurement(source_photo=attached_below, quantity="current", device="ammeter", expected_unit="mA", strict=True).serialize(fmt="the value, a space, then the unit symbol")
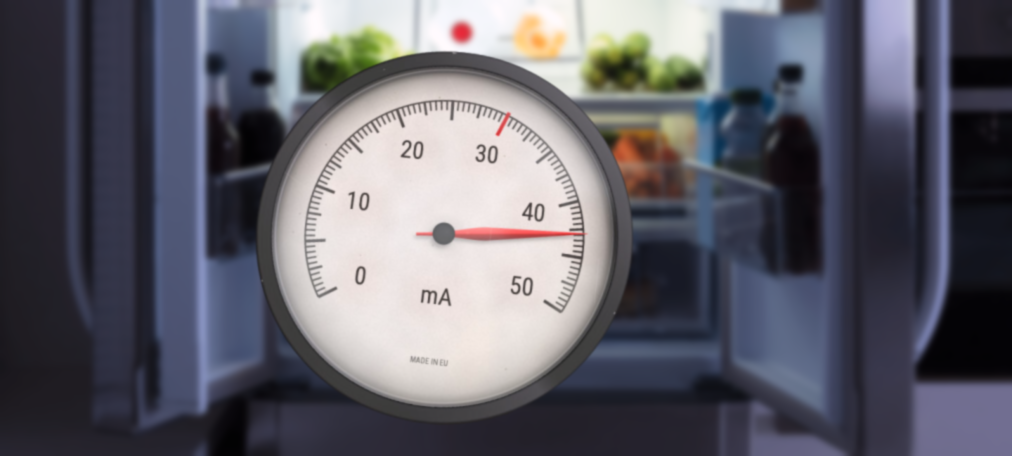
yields 43 mA
